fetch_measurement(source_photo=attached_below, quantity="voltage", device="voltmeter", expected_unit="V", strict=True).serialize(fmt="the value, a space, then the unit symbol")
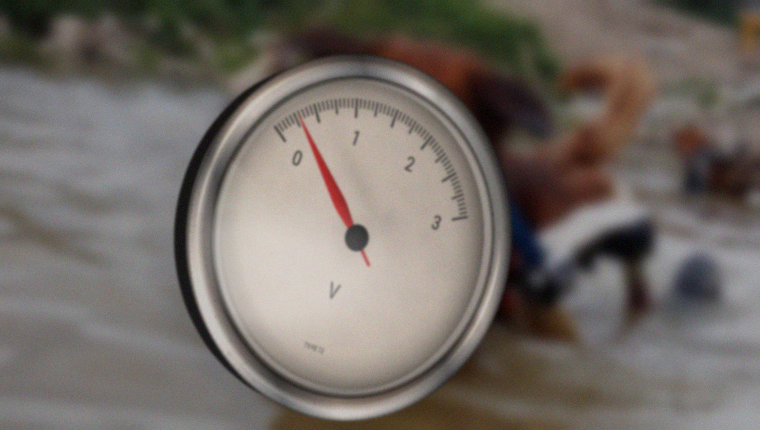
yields 0.25 V
